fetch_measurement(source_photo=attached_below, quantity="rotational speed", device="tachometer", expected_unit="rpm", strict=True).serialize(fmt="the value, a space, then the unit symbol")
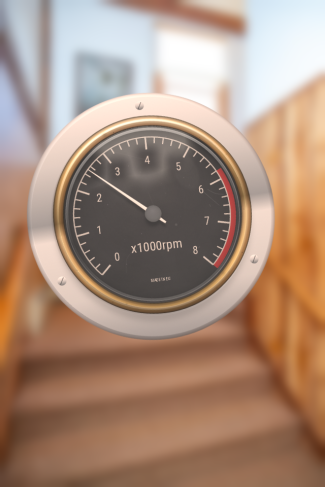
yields 2500 rpm
